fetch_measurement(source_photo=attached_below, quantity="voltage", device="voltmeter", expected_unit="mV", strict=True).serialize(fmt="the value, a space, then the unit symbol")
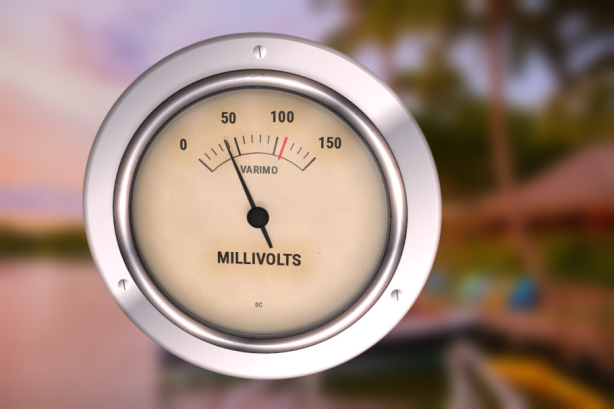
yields 40 mV
